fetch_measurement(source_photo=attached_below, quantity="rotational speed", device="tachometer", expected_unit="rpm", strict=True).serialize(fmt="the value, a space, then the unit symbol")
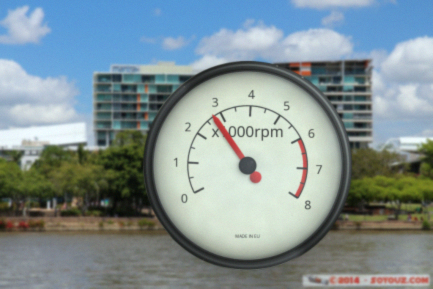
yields 2750 rpm
